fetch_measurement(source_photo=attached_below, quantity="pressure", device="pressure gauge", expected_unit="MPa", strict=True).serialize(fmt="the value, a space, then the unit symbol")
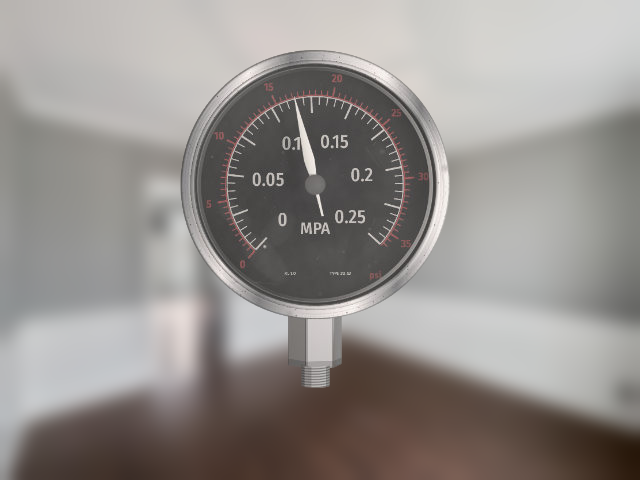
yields 0.115 MPa
